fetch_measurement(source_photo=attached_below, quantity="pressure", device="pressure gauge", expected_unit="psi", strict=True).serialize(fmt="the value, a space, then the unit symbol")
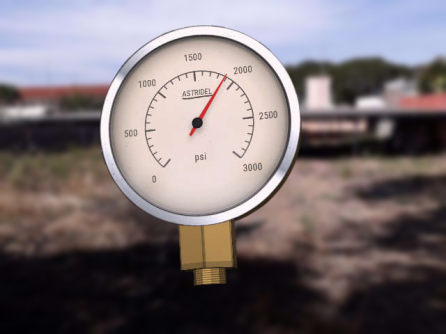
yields 1900 psi
